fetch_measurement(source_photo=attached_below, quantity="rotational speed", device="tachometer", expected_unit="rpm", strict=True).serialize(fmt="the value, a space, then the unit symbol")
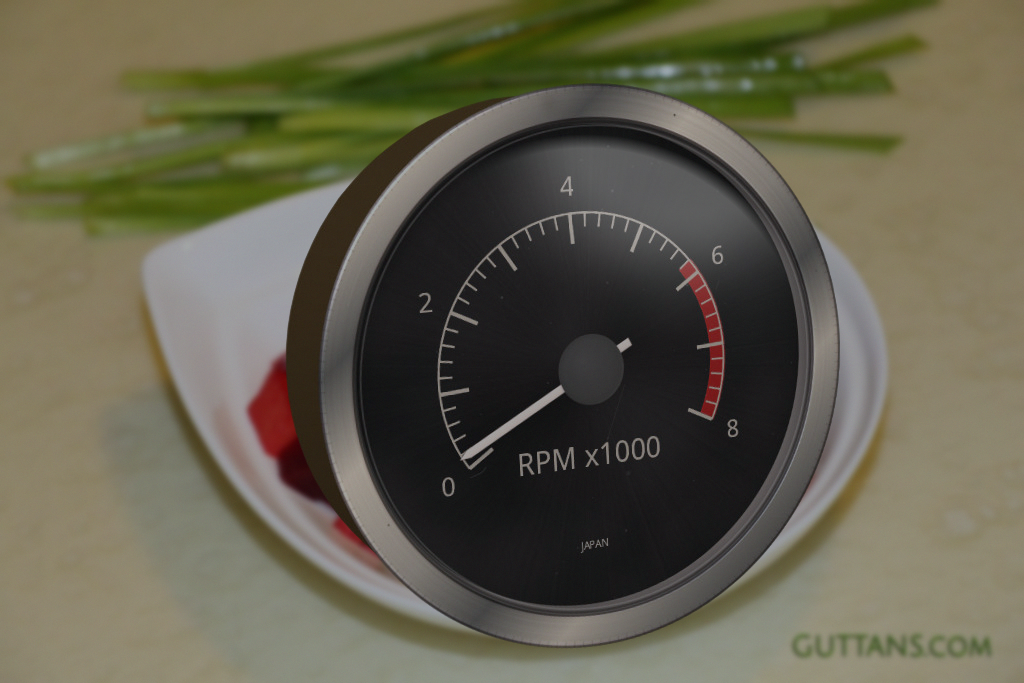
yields 200 rpm
